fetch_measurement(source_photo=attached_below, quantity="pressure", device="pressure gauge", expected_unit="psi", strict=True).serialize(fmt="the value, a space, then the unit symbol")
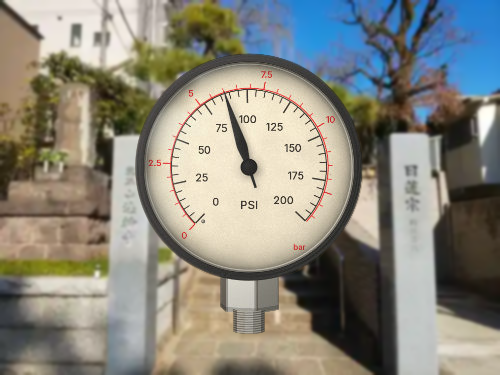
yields 87.5 psi
